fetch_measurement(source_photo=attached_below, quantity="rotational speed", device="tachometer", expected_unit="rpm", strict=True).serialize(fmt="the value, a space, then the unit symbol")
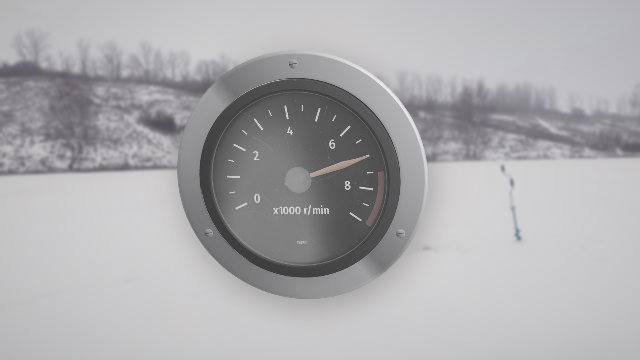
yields 7000 rpm
